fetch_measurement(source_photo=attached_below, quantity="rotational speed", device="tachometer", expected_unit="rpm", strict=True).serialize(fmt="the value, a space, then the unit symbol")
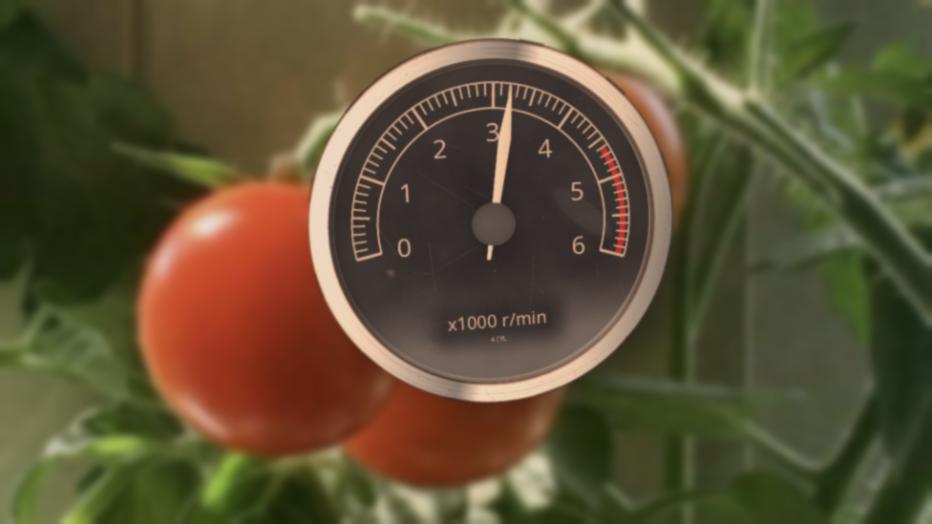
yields 3200 rpm
